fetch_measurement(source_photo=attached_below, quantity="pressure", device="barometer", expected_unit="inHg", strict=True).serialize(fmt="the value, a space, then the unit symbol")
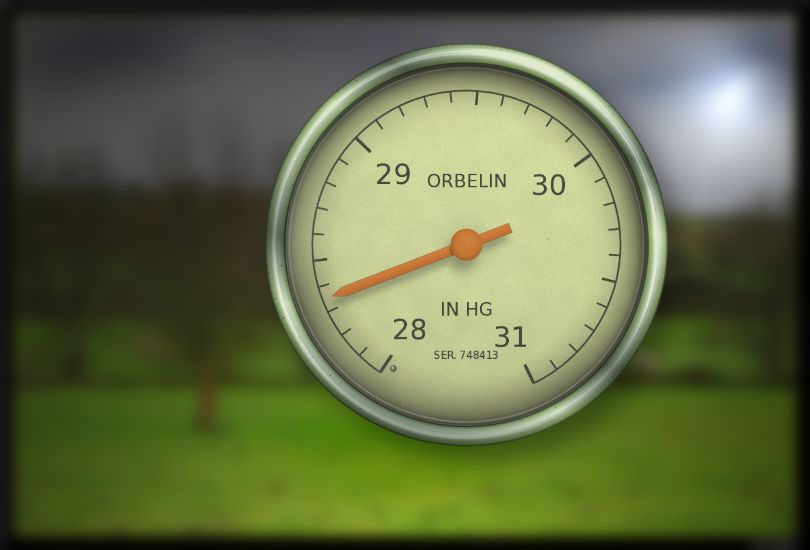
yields 28.35 inHg
